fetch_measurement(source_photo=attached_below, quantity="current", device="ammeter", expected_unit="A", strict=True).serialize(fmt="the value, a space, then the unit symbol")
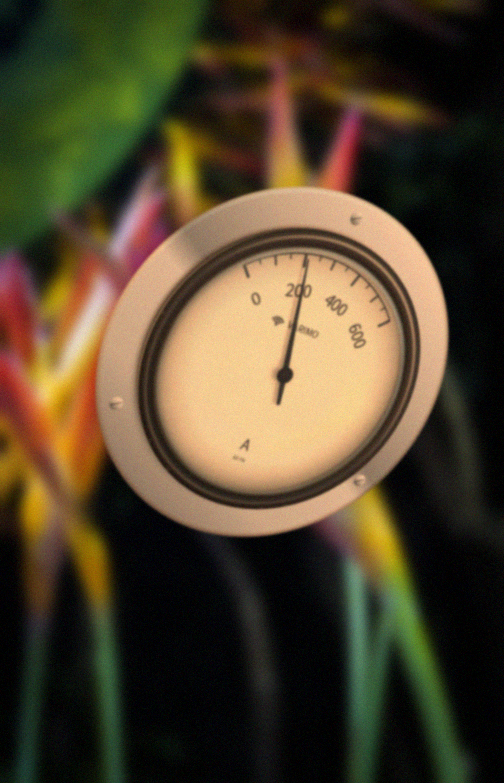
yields 200 A
